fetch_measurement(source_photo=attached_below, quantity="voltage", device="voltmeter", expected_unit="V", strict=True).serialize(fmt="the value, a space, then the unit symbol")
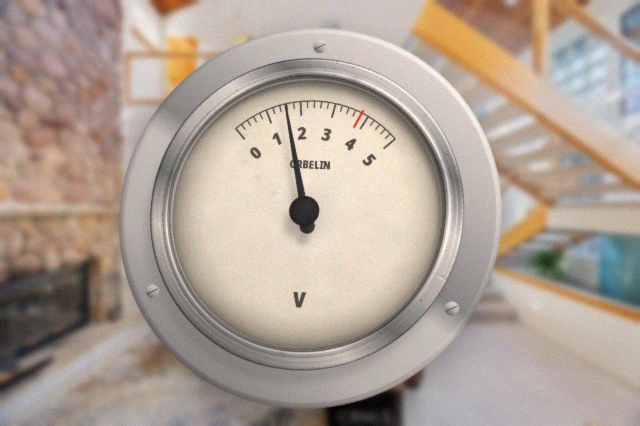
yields 1.6 V
